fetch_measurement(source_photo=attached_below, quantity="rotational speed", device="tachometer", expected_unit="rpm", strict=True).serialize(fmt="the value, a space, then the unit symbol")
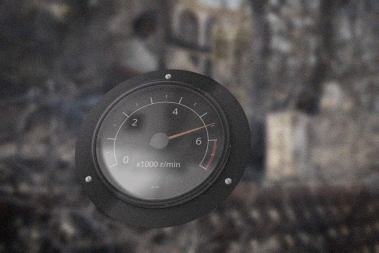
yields 5500 rpm
